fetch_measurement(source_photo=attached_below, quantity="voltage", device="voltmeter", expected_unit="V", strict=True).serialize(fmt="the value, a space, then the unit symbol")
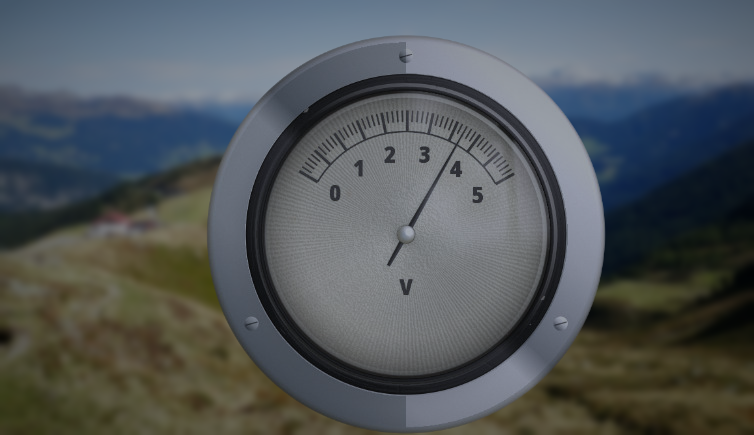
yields 3.7 V
